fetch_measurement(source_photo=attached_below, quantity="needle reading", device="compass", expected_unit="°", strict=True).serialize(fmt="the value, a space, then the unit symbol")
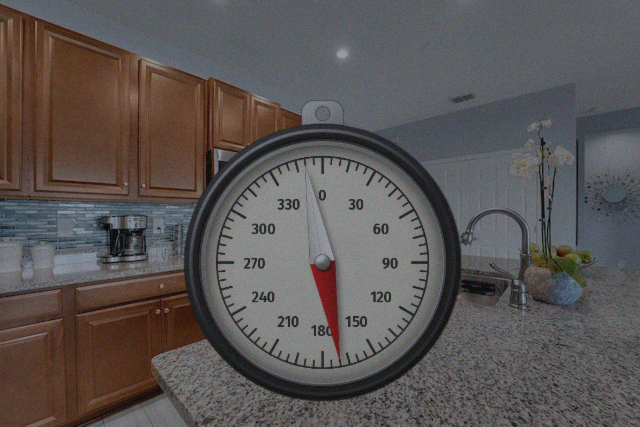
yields 170 °
